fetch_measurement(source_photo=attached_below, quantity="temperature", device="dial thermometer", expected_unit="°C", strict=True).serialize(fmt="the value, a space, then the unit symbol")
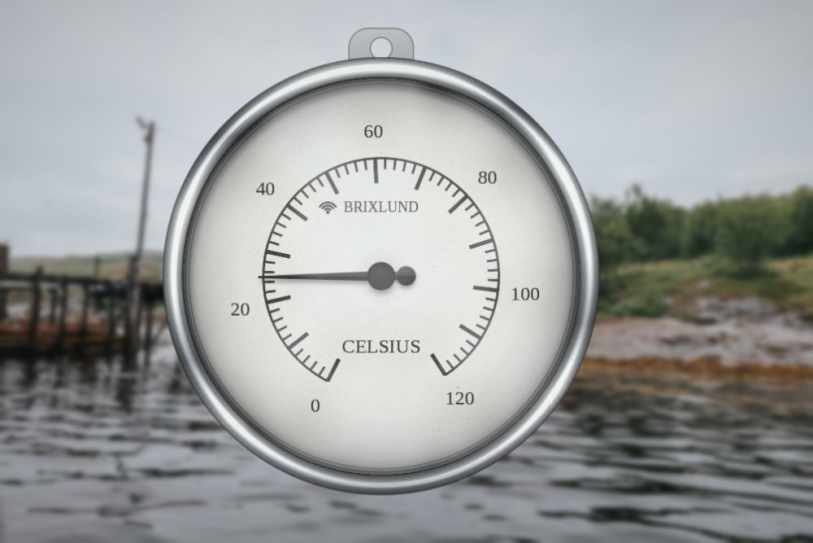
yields 25 °C
